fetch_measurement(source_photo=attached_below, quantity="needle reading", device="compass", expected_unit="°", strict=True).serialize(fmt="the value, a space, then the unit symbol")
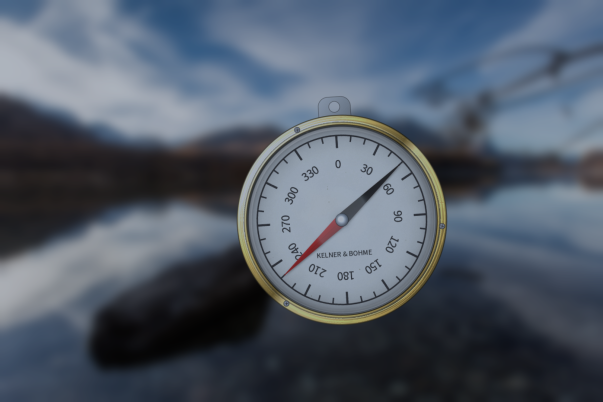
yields 230 °
